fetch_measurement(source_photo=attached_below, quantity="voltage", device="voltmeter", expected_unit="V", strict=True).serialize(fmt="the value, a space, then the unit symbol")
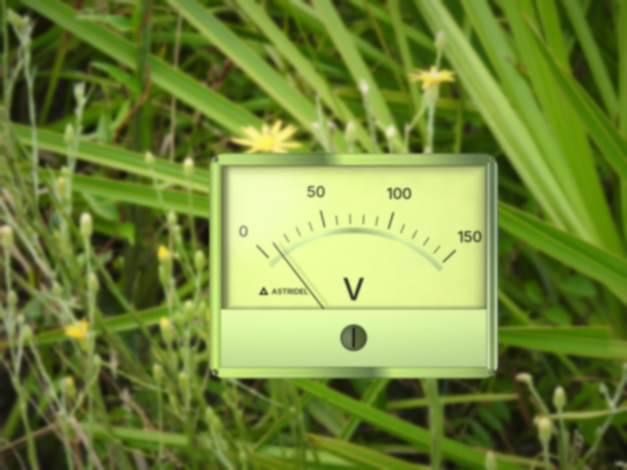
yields 10 V
